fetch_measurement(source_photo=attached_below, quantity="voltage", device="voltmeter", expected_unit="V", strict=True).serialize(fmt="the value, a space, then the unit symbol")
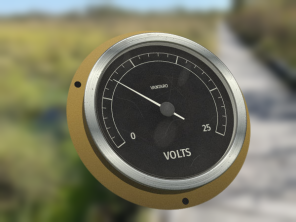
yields 7 V
